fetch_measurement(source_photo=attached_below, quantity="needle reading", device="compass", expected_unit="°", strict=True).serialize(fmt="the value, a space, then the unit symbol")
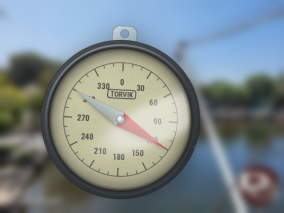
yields 120 °
